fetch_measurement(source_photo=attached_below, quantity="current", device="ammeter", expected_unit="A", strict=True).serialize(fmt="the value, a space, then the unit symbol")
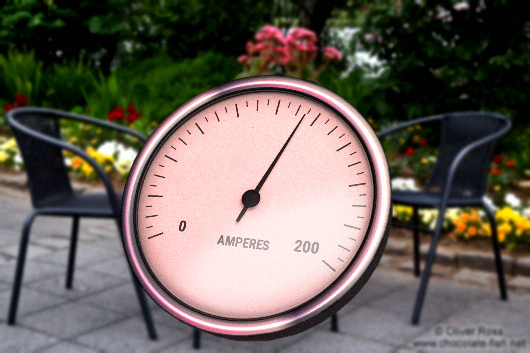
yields 115 A
